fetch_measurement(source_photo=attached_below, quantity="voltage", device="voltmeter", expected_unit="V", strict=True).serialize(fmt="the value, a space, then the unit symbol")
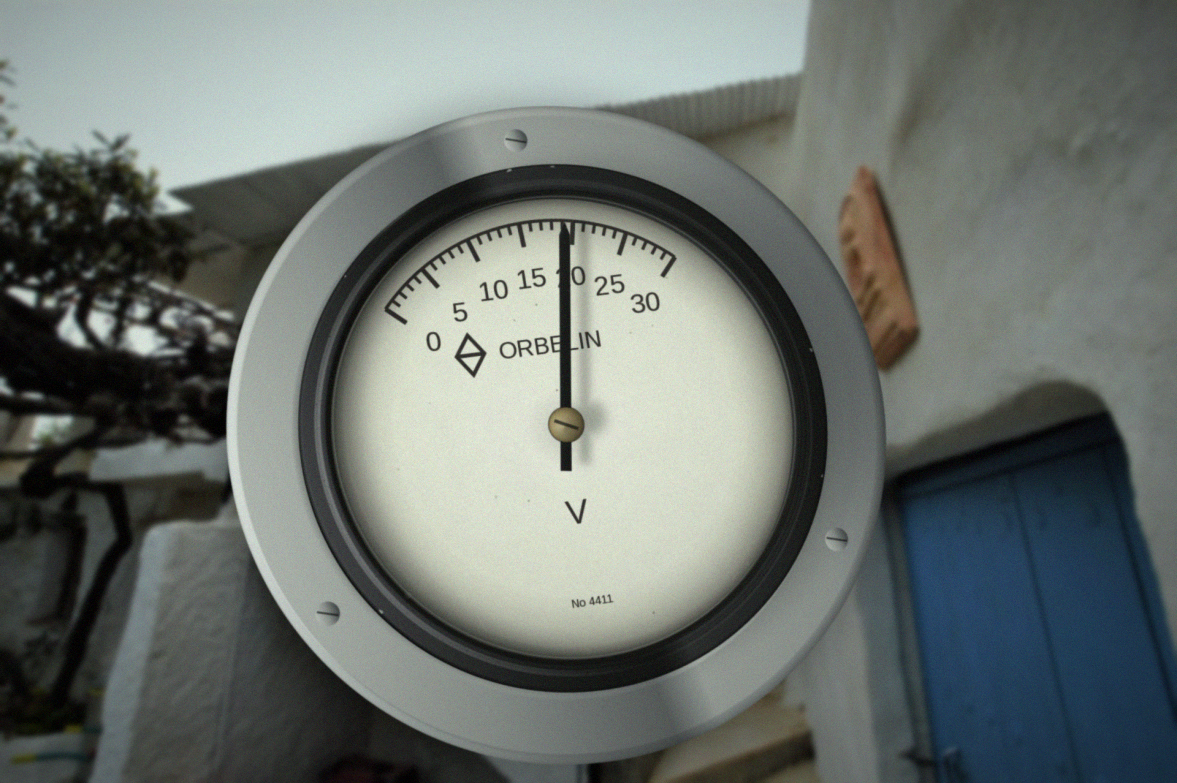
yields 19 V
